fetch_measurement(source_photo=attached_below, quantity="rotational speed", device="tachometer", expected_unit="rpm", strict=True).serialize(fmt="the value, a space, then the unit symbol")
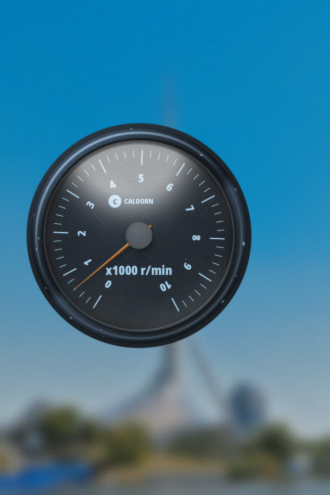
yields 600 rpm
